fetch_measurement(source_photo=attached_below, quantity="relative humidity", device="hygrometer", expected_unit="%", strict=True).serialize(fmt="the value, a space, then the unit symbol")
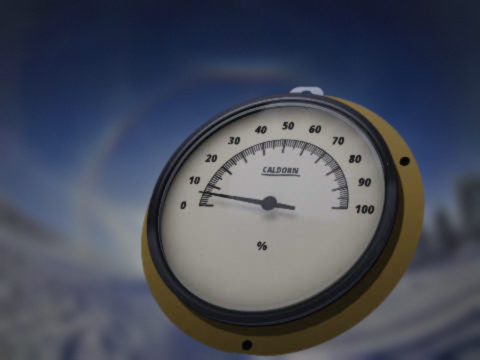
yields 5 %
